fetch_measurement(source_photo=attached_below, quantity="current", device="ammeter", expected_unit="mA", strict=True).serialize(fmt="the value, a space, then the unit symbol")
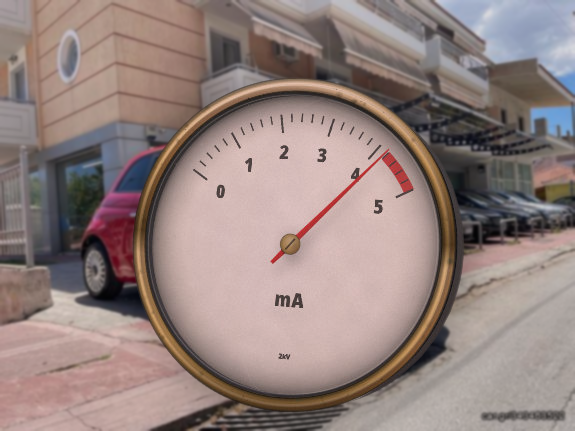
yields 4.2 mA
